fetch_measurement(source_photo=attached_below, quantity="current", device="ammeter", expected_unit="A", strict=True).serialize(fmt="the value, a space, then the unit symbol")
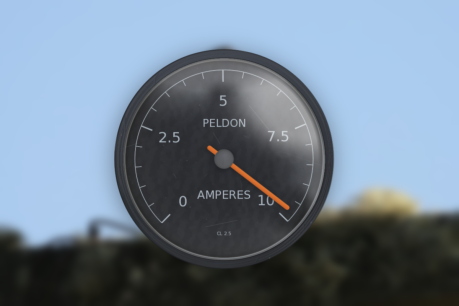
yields 9.75 A
